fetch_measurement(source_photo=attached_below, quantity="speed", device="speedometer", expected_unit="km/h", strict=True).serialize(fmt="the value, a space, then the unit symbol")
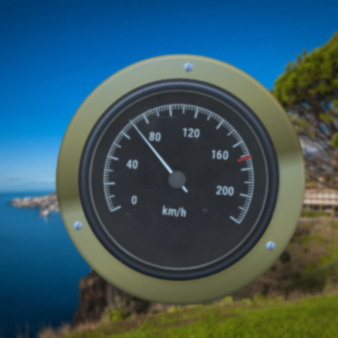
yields 70 km/h
